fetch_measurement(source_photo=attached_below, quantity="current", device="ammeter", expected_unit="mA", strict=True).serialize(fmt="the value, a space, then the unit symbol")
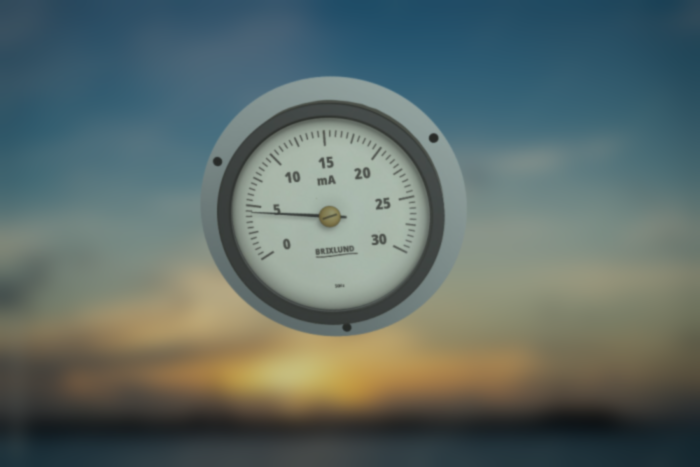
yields 4.5 mA
